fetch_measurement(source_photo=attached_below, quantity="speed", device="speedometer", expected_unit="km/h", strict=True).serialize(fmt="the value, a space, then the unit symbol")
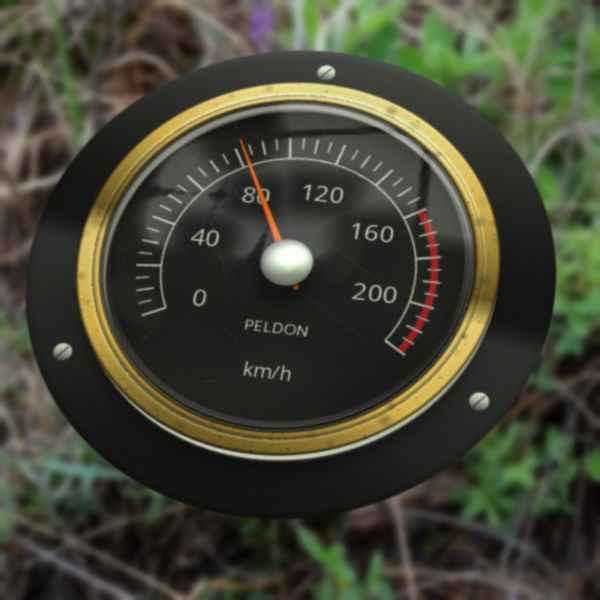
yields 82.5 km/h
